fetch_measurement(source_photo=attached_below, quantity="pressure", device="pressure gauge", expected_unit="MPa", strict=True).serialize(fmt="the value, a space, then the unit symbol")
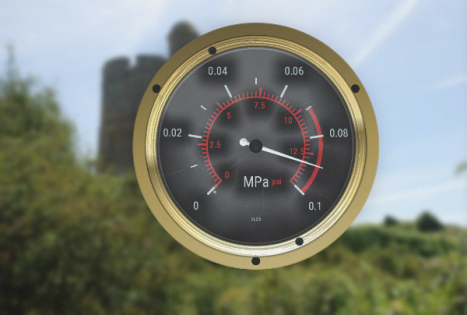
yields 0.09 MPa
